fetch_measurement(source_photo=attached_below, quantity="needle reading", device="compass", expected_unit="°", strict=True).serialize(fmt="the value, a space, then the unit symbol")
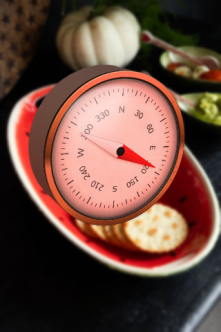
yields 115 °
